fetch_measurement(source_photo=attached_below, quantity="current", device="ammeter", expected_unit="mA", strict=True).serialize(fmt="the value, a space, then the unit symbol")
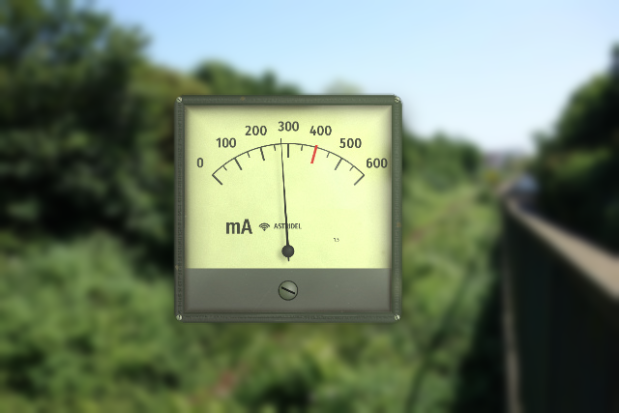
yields 275 mA
